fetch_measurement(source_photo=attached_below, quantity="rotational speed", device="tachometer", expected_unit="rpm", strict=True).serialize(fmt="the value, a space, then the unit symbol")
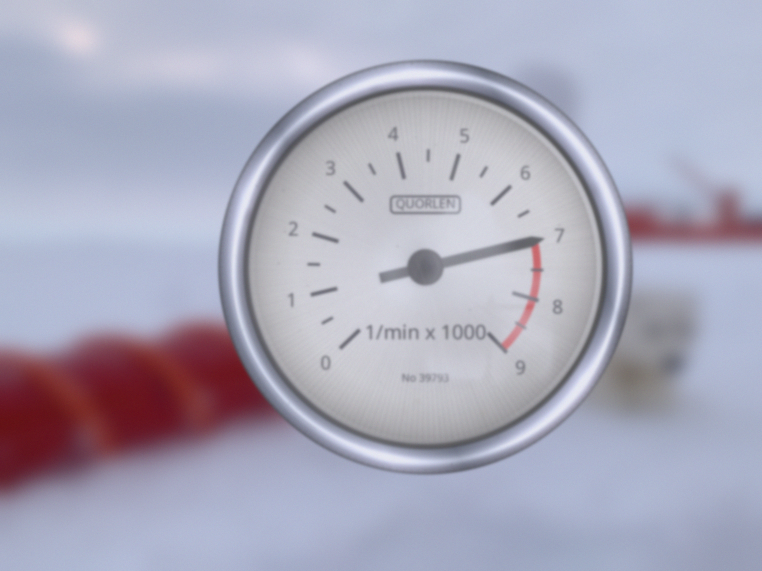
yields 7000 rpm
